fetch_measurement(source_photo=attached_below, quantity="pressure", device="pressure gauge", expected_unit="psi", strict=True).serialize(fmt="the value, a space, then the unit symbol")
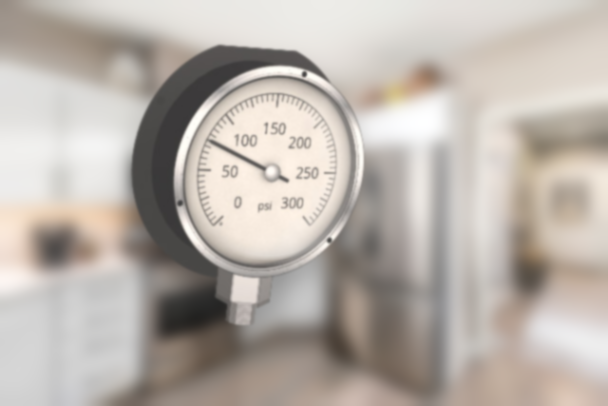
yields 75 psi
